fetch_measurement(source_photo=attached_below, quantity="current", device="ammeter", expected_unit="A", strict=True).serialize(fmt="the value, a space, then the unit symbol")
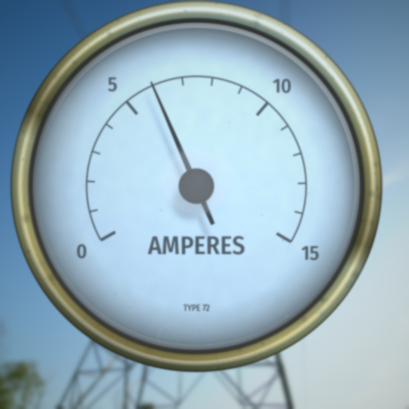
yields 6 A
